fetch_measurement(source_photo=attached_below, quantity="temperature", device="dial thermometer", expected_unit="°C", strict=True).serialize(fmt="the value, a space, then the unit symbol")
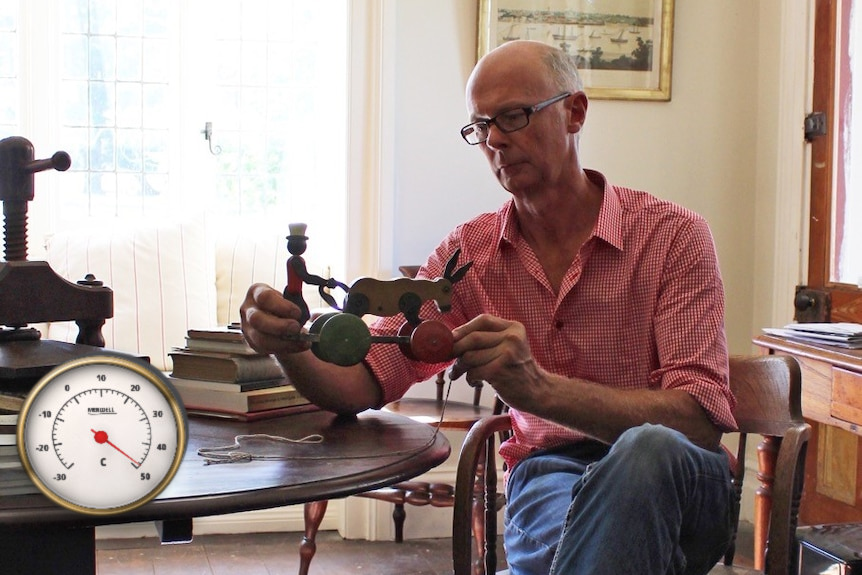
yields 48 °C
